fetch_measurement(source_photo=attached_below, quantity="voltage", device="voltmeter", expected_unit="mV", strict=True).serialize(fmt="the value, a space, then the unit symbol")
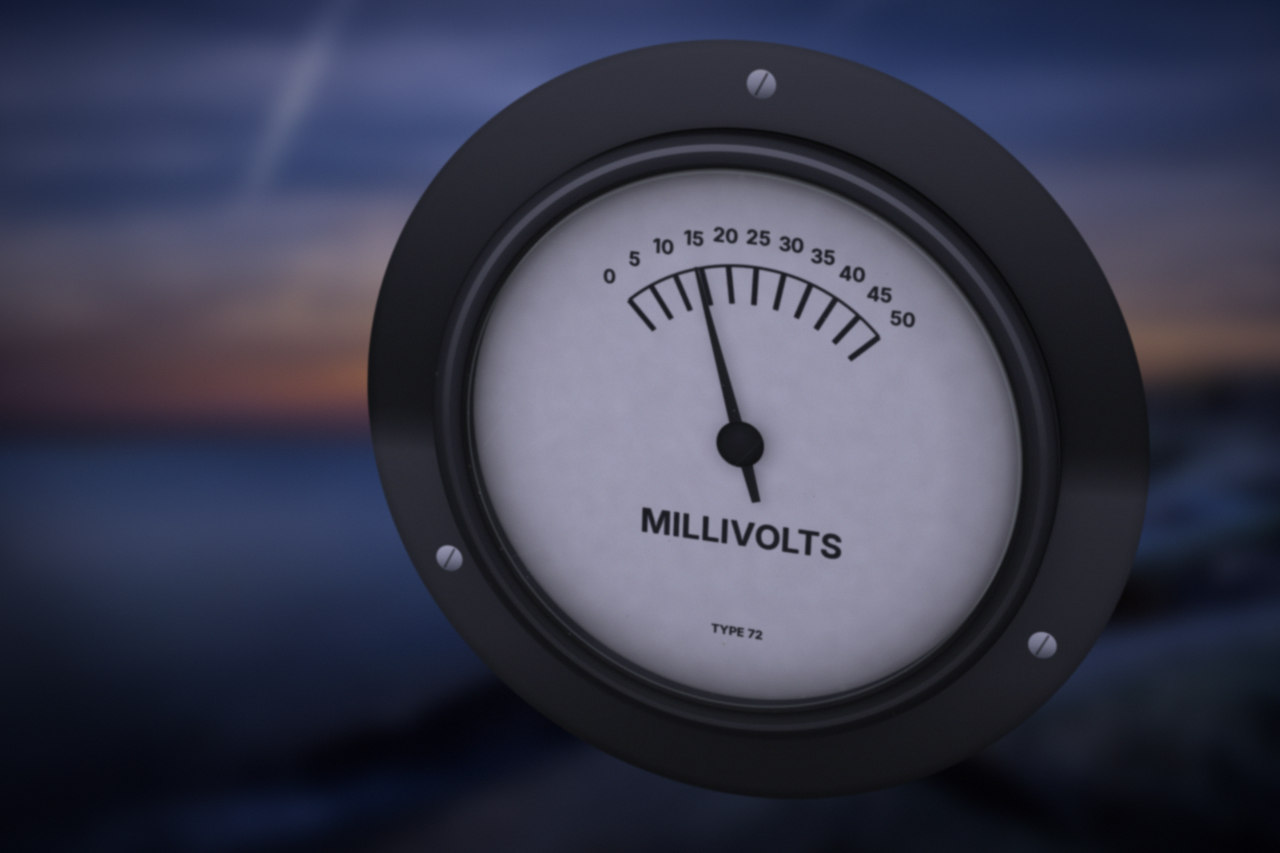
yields 15 mV
